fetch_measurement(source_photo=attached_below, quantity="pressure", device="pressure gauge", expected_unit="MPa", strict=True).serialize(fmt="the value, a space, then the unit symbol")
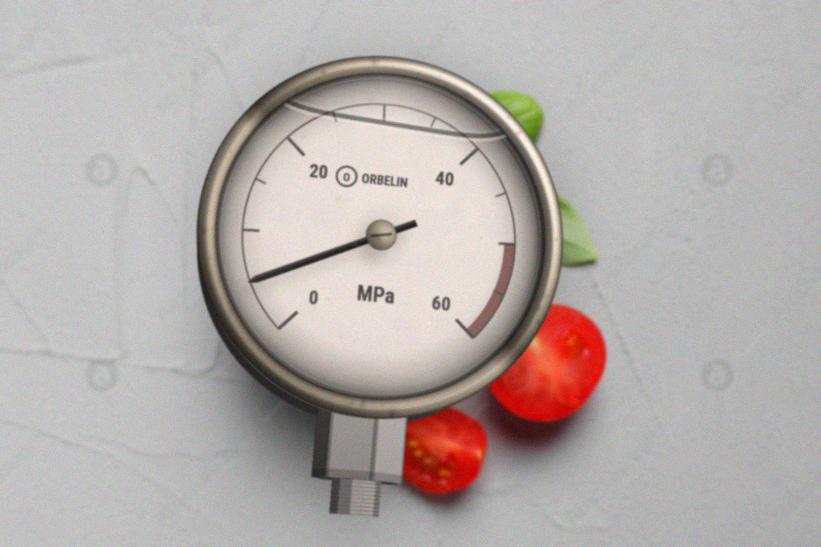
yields 5 MPa
